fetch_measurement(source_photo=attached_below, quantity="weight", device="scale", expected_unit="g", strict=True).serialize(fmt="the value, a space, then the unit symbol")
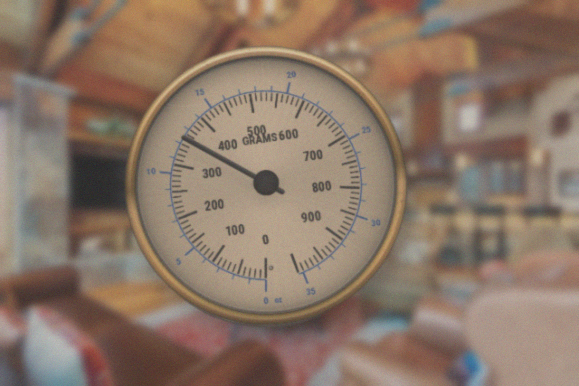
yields 350 g
